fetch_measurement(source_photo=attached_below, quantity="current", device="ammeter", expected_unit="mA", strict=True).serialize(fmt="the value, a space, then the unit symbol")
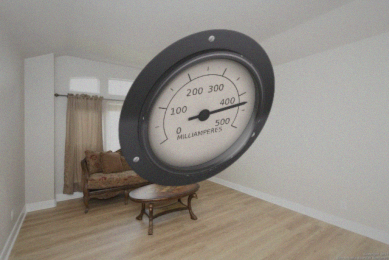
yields 425 mA
